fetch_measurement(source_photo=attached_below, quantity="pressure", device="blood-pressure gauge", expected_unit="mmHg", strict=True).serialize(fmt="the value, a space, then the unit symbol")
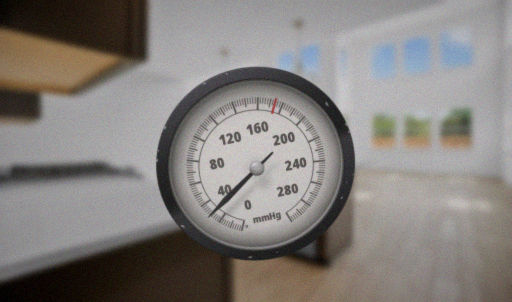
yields 30 mmHg
